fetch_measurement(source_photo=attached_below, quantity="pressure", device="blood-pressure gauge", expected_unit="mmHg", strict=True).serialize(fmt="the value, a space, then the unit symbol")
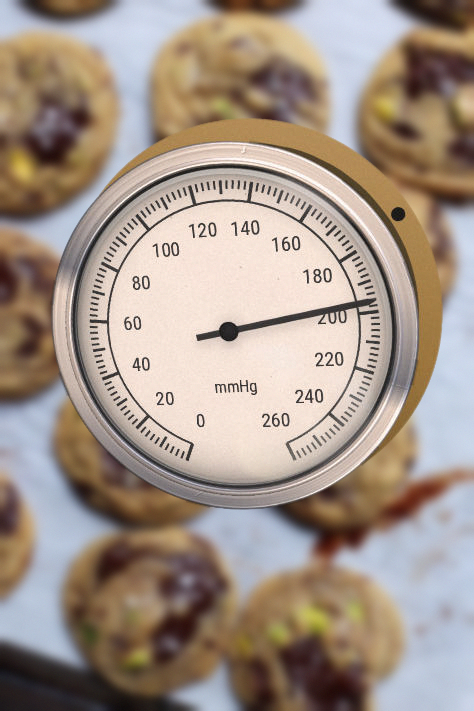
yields 196 mmHg
